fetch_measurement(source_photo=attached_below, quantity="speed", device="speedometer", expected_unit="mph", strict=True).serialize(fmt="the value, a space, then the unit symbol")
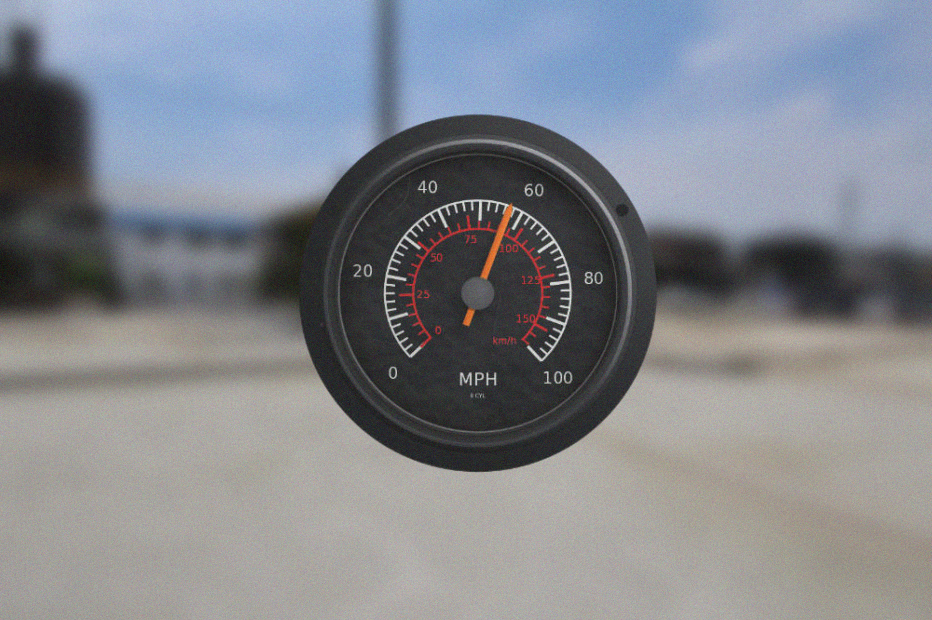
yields 57 mph
